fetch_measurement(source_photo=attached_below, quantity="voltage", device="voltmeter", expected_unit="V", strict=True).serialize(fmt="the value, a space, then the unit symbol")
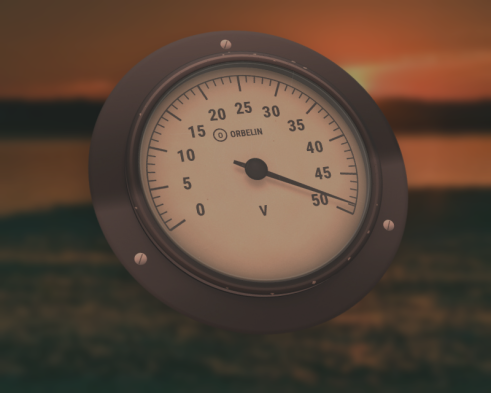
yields 49 V
